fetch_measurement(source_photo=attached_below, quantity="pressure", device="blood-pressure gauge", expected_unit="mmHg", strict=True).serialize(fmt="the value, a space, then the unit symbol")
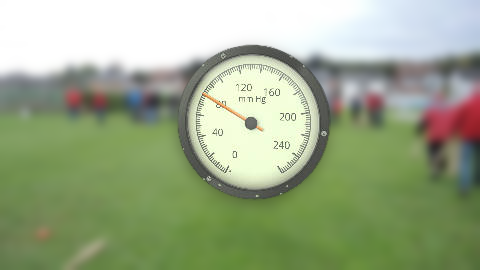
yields 80 mmHg
